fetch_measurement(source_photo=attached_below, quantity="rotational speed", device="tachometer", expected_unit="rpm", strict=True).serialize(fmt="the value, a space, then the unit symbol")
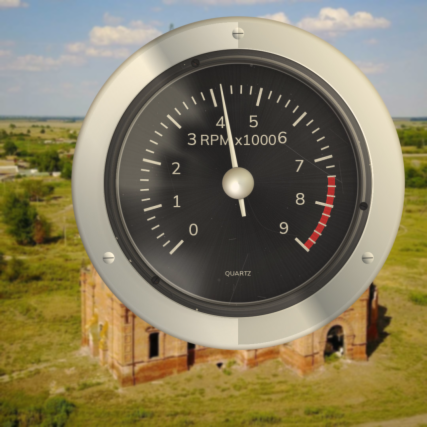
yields 4200 rpm
